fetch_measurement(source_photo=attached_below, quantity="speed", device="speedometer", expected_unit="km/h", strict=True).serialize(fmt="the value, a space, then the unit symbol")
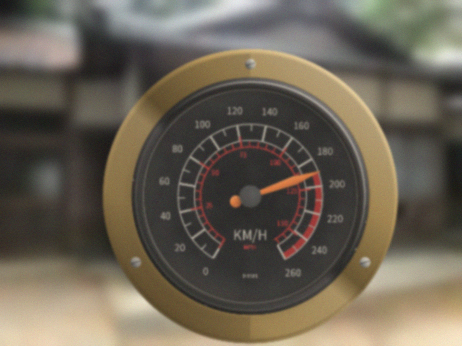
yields 190 km/h
